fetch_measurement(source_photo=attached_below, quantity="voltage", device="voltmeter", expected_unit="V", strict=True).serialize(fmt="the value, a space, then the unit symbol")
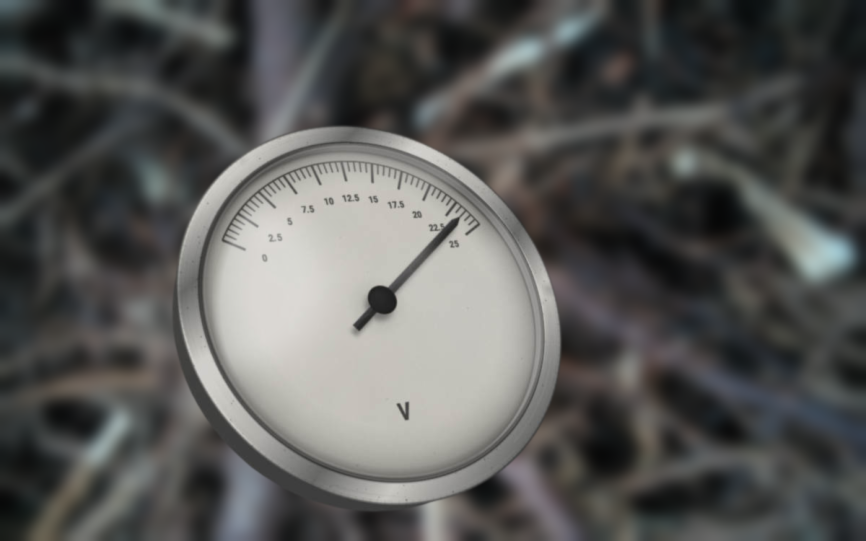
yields 23.5 V
